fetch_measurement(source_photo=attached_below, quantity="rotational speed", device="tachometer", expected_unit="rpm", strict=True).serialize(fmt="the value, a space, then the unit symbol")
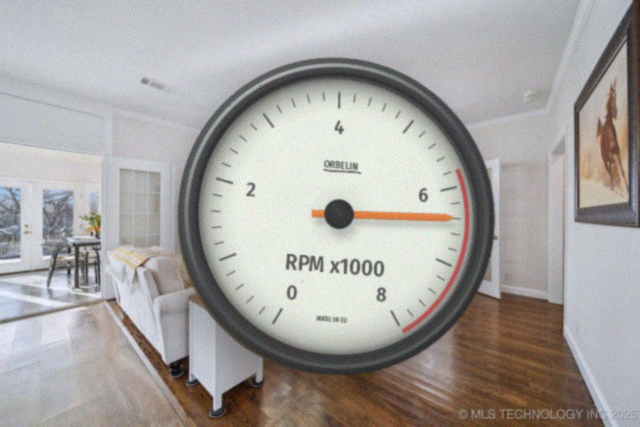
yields 6400 rpm
